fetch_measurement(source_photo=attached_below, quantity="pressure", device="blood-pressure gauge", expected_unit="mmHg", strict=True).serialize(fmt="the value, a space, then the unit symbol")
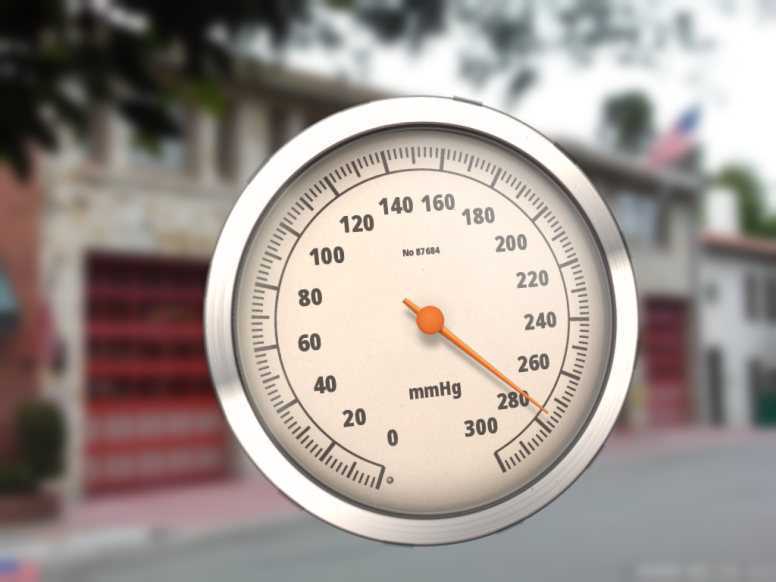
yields 276 mmHg
